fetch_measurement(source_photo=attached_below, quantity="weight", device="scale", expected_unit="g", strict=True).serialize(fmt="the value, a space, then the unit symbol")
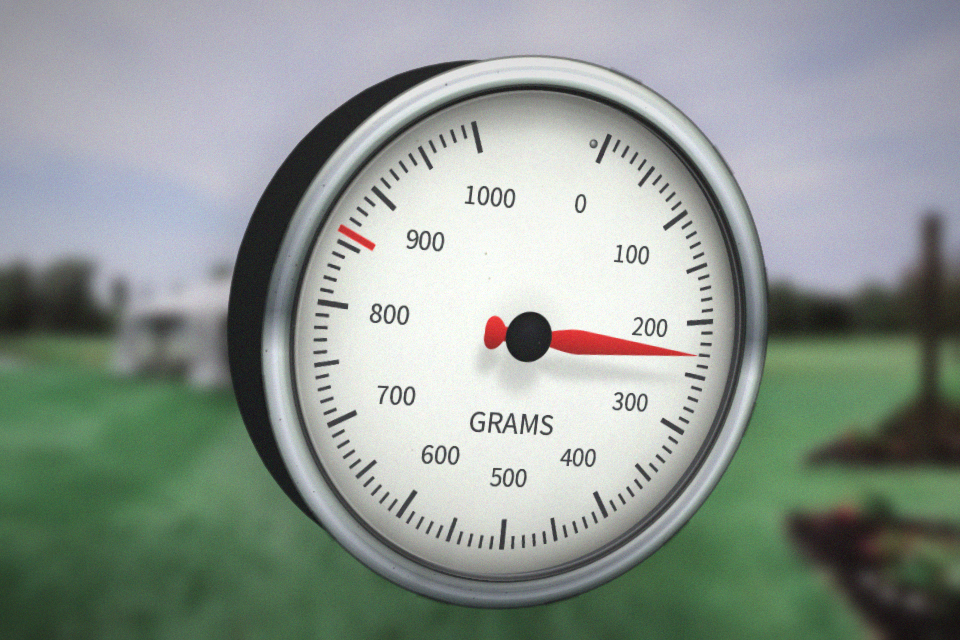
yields 230 g
